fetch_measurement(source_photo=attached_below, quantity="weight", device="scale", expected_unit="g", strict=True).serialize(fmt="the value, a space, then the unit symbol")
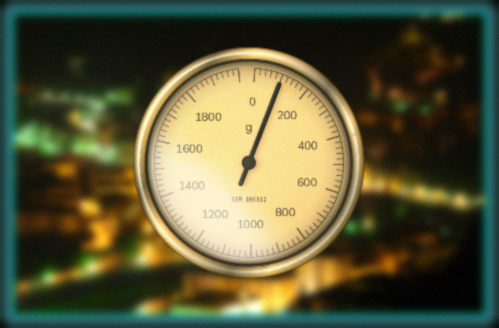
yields 100 g
